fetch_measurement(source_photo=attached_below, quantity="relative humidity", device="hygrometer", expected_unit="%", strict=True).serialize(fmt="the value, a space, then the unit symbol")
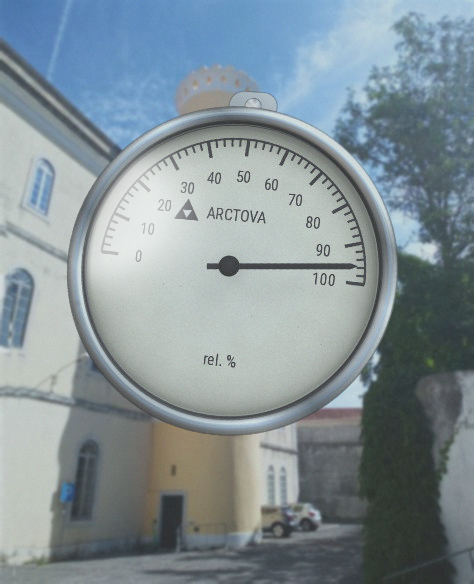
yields 96 %
